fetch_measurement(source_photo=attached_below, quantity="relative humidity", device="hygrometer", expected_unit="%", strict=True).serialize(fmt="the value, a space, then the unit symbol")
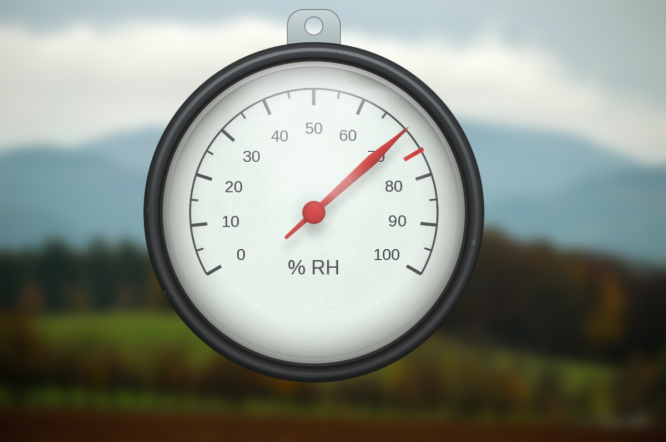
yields 70 %
